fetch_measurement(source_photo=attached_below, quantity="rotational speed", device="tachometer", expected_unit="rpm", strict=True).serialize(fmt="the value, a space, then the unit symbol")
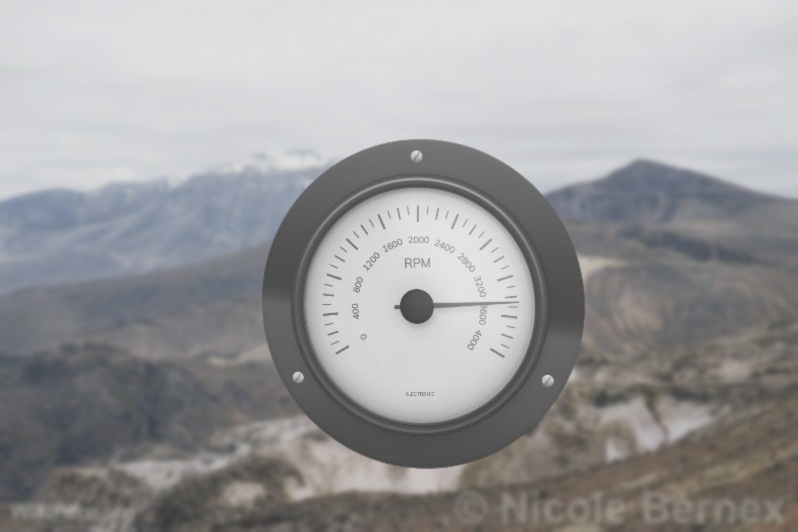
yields 3450 rpm
